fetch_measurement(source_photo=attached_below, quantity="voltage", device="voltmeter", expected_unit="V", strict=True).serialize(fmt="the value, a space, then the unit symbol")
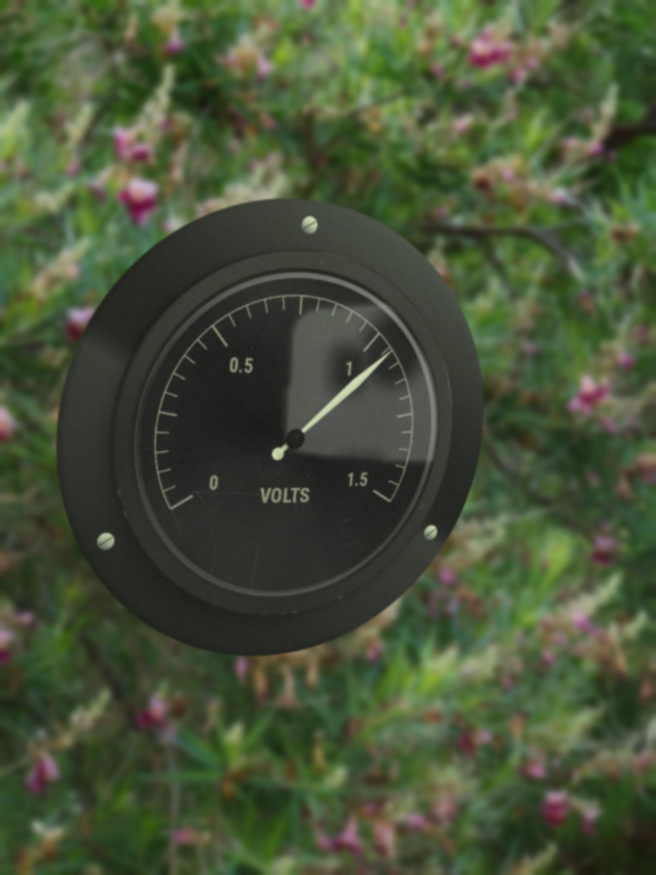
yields 1.05 V
